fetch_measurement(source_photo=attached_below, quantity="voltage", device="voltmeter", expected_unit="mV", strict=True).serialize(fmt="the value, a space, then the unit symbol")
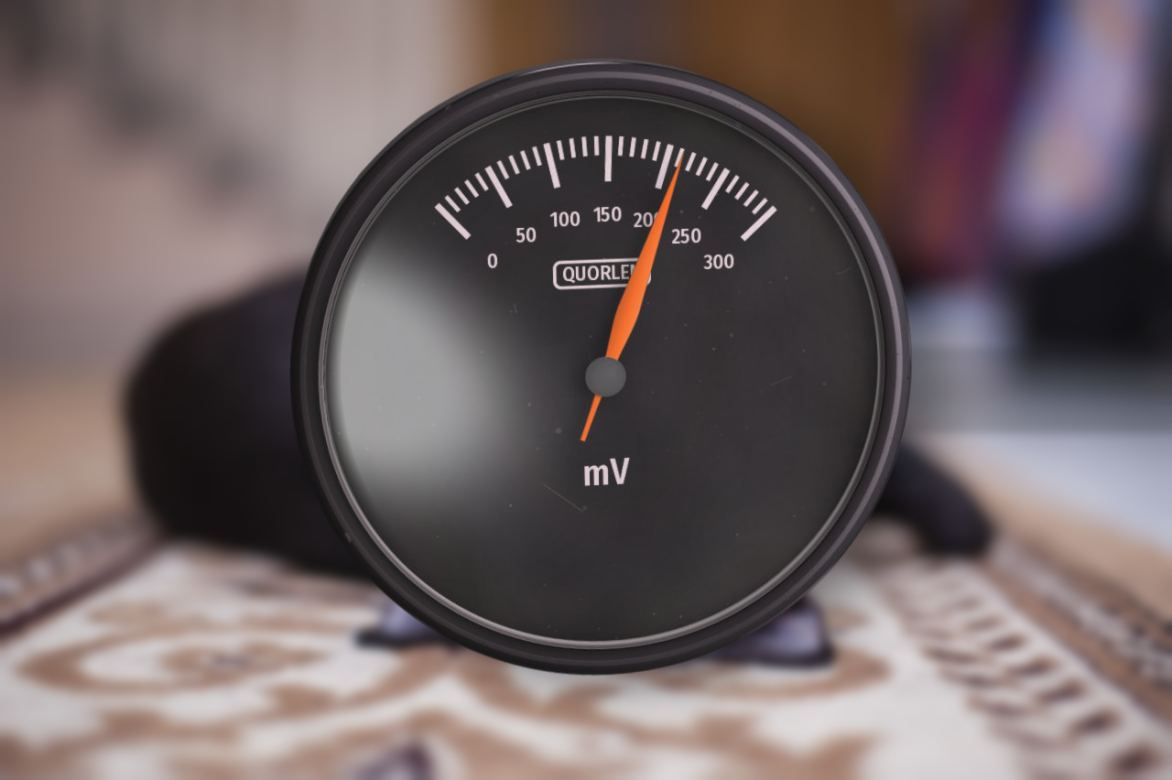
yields 210 mV
